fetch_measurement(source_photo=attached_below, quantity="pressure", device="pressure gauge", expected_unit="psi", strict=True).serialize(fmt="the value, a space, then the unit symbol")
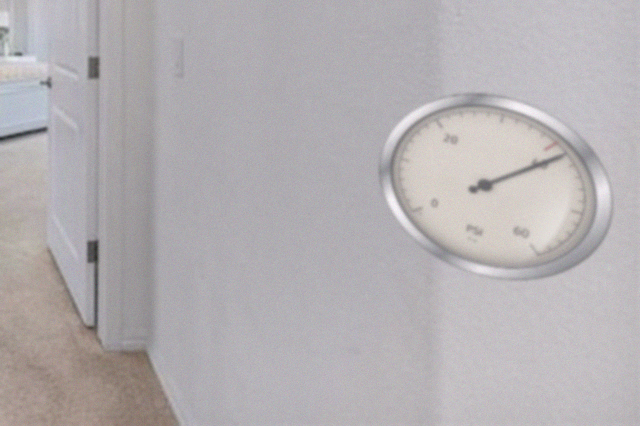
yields 40 psi
